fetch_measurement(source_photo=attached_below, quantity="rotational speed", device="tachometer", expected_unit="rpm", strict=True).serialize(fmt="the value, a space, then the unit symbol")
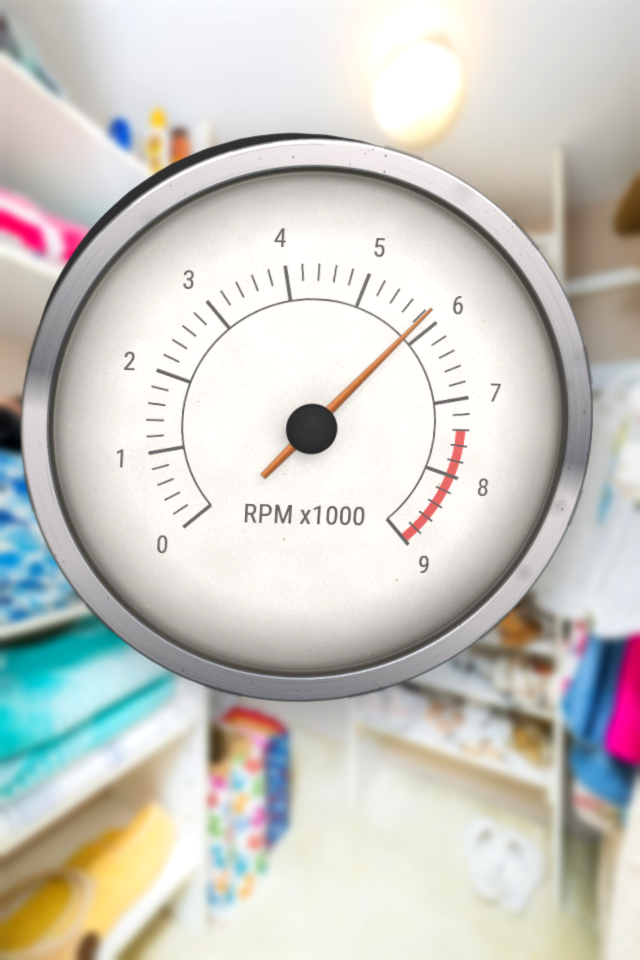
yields 5800 rpm
